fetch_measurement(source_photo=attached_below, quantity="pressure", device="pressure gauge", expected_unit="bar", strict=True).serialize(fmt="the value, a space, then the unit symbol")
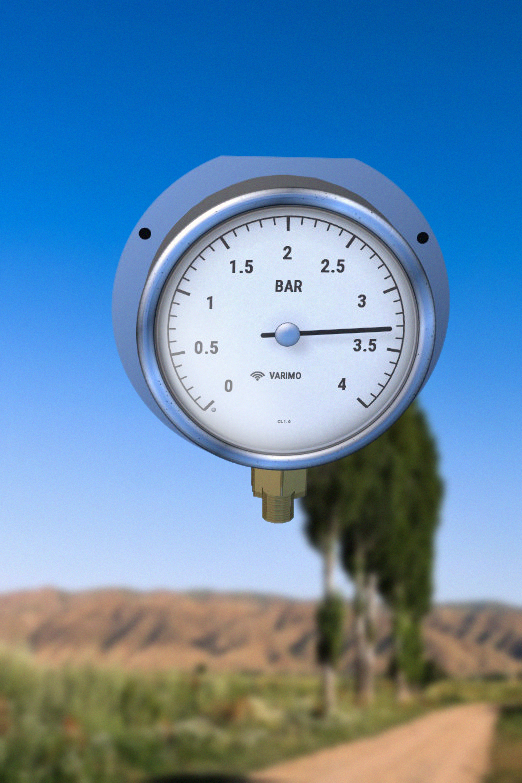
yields 3.3 bar
